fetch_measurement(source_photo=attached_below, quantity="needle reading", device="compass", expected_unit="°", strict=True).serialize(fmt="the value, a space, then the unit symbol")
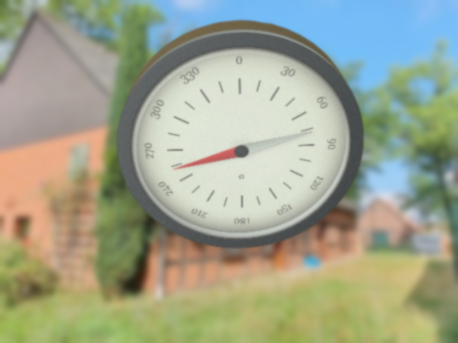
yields 255 °
